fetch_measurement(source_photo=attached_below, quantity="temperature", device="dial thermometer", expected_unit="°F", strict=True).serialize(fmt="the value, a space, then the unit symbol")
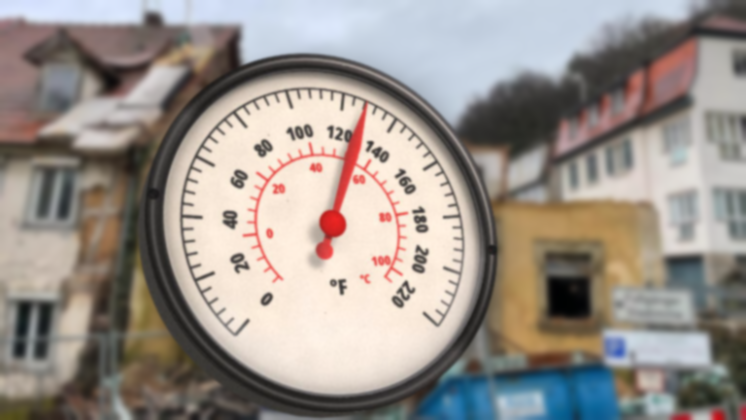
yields 128 °F
